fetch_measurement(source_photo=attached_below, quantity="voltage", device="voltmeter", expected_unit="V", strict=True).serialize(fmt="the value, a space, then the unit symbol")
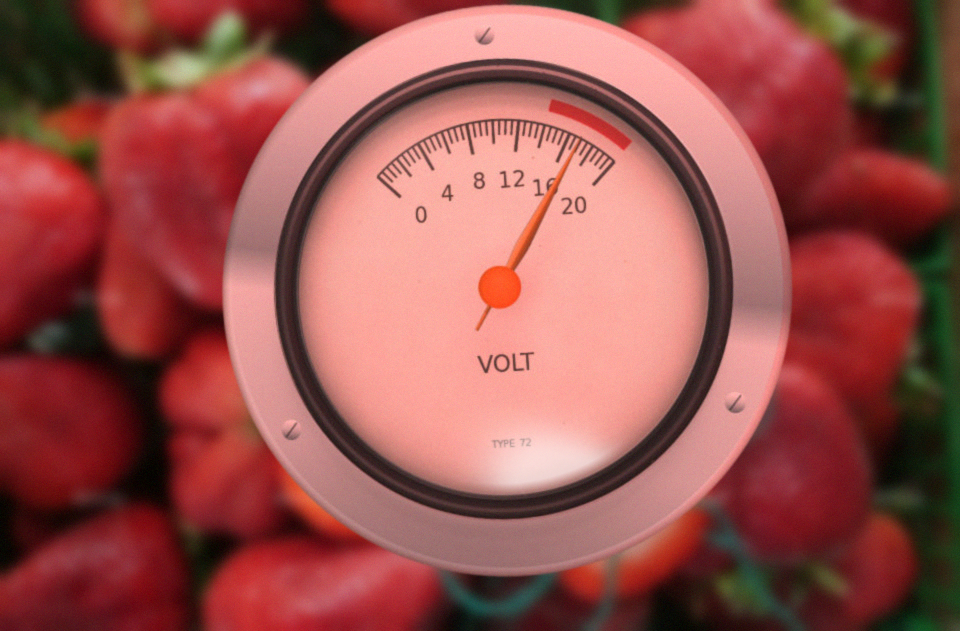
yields 17 V
